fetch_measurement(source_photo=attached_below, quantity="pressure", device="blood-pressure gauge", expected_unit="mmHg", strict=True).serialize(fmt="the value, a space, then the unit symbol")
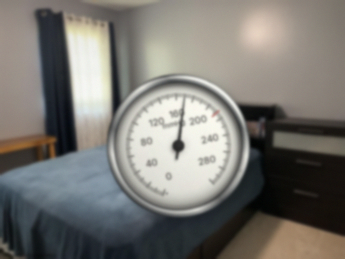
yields 170 mmHg
